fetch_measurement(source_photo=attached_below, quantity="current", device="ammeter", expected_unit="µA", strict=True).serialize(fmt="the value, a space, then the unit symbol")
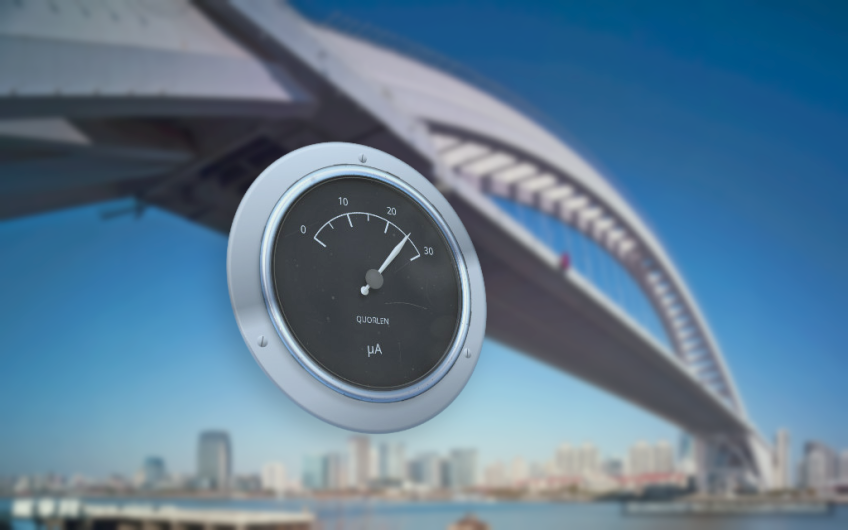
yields 25 µA
